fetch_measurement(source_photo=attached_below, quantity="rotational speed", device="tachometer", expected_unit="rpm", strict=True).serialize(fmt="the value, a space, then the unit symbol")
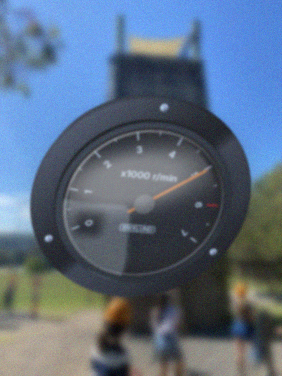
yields 5000 rpm
